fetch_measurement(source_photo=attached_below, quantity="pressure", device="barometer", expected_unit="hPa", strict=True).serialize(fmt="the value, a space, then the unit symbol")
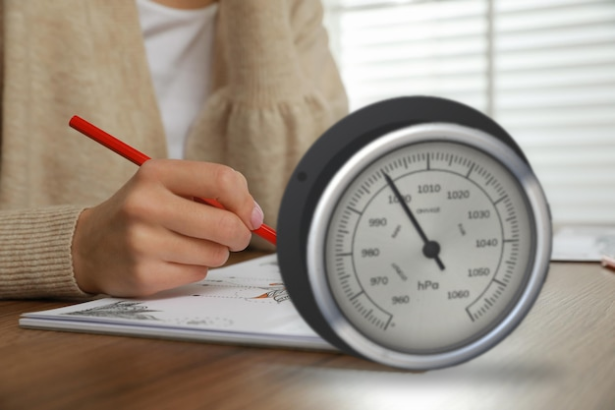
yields 1000 hPa
